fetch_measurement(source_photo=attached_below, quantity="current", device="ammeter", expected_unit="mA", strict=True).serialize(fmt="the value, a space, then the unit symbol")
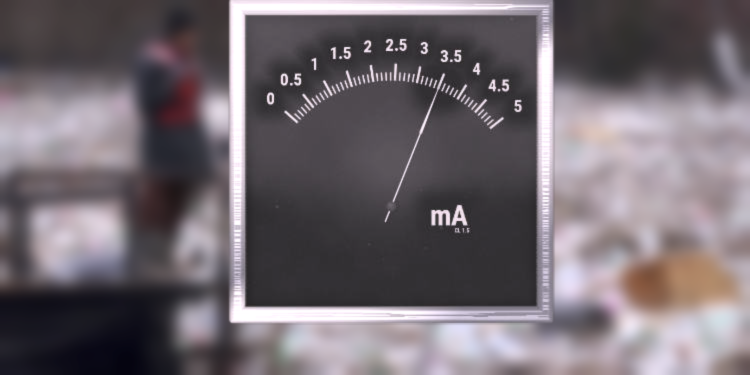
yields 3.5 mA
